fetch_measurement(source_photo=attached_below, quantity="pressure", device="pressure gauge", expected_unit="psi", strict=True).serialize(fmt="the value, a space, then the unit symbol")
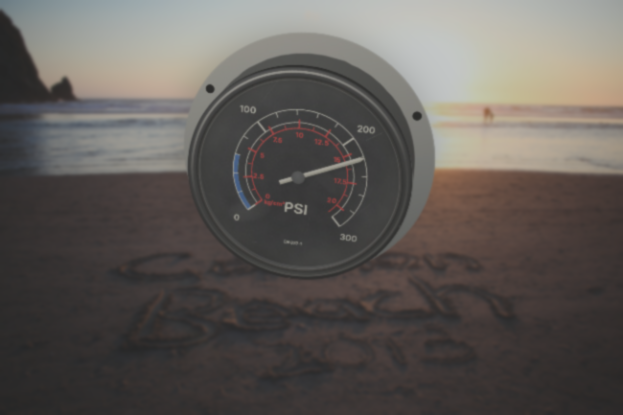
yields 220 psi
